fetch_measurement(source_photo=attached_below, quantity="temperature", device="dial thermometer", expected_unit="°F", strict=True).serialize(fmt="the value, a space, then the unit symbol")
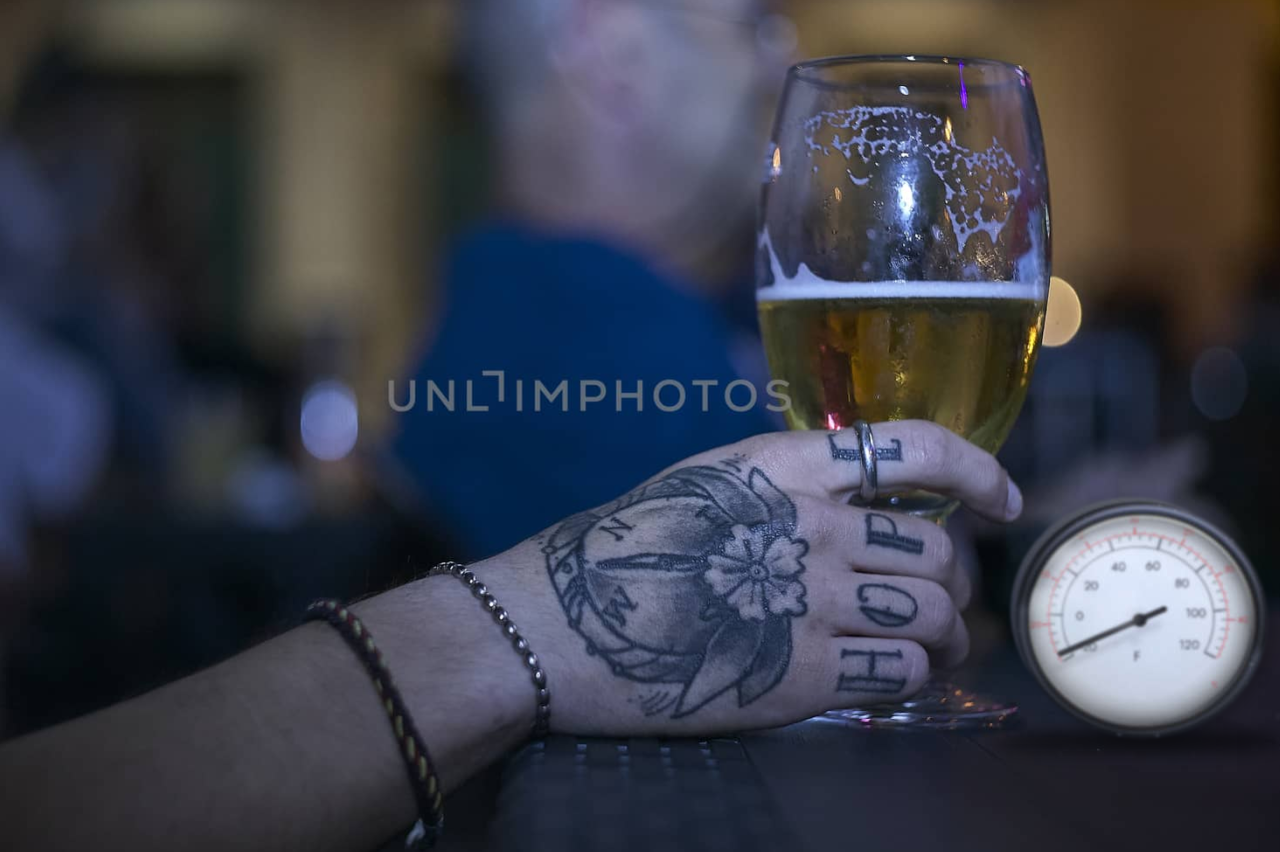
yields -16 °F
